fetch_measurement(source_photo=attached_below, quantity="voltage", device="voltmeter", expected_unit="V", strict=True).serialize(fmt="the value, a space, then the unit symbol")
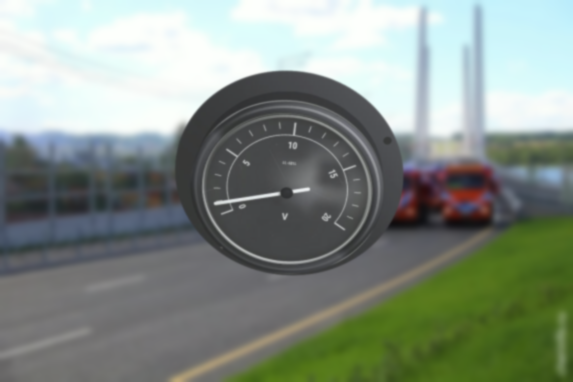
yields 1 V
